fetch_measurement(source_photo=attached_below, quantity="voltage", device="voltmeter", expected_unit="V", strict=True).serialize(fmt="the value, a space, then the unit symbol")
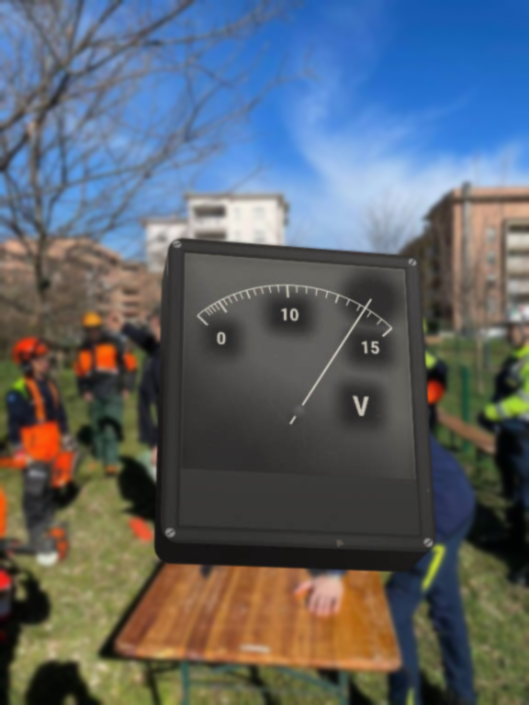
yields 13.75 V
